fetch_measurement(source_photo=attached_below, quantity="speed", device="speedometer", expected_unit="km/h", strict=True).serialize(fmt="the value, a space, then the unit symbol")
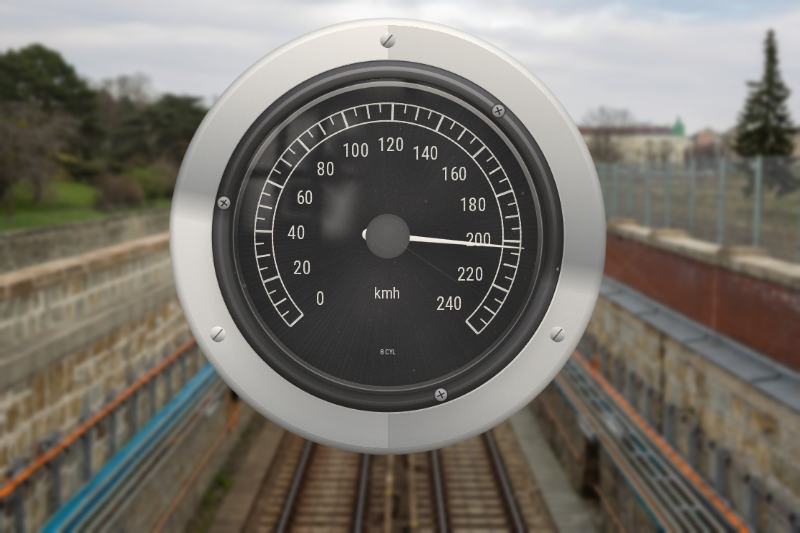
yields 202.5 km/h
